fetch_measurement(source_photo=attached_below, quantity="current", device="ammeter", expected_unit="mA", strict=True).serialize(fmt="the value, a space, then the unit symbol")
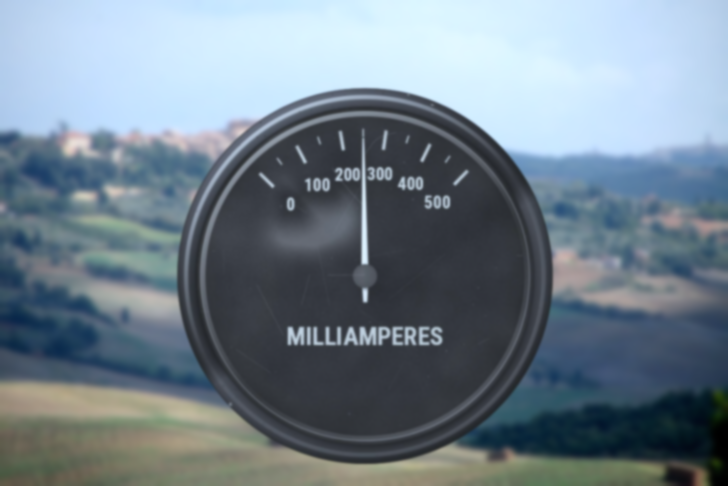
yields 250 mA
